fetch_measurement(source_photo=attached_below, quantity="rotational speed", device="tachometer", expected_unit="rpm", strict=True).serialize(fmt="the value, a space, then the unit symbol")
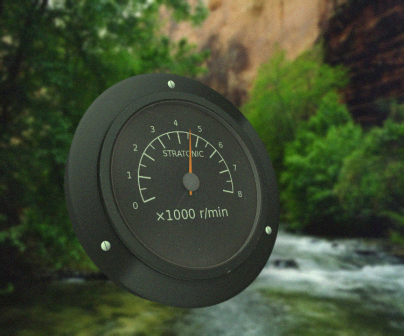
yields 4500 rpm
